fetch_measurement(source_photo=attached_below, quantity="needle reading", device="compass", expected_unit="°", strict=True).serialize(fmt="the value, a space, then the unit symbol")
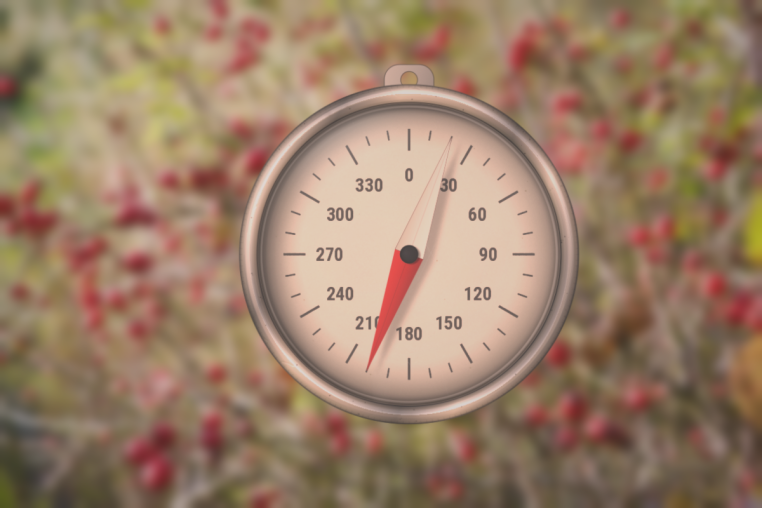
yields 200 °
